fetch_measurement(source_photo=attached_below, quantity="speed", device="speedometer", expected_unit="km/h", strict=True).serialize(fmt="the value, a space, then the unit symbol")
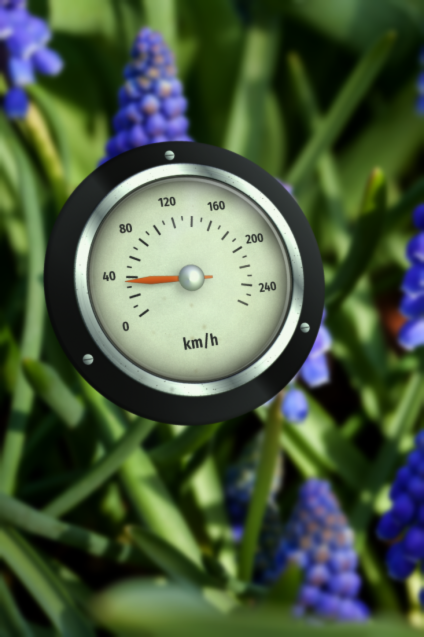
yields 35 km/h
